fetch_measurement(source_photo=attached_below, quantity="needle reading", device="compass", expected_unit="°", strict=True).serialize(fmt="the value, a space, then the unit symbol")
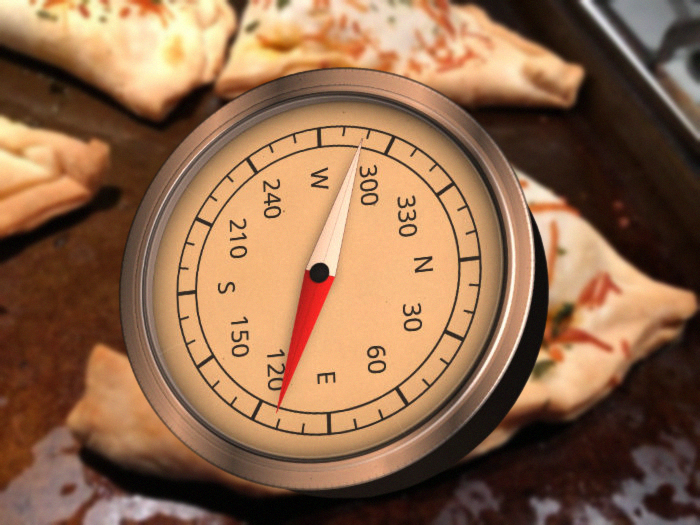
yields 110 °
